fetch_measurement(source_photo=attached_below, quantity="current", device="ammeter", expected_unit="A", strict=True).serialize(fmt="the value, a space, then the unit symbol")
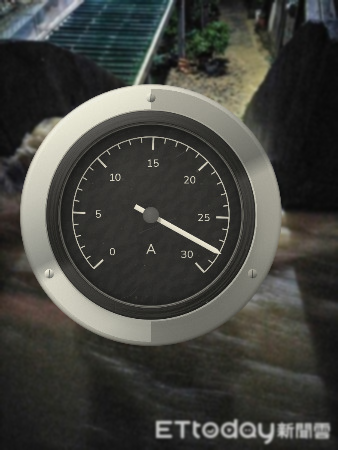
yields 28 A
